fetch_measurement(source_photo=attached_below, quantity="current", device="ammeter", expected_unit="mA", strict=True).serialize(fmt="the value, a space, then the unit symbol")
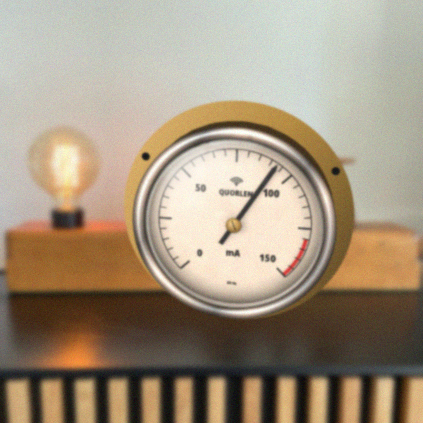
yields 92.5 mA
